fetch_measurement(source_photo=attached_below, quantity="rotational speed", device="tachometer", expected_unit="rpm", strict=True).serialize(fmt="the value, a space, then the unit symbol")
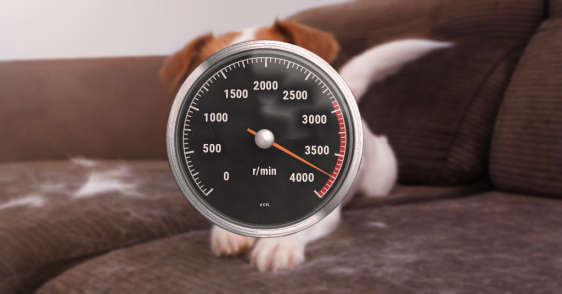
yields 3750 rpm
